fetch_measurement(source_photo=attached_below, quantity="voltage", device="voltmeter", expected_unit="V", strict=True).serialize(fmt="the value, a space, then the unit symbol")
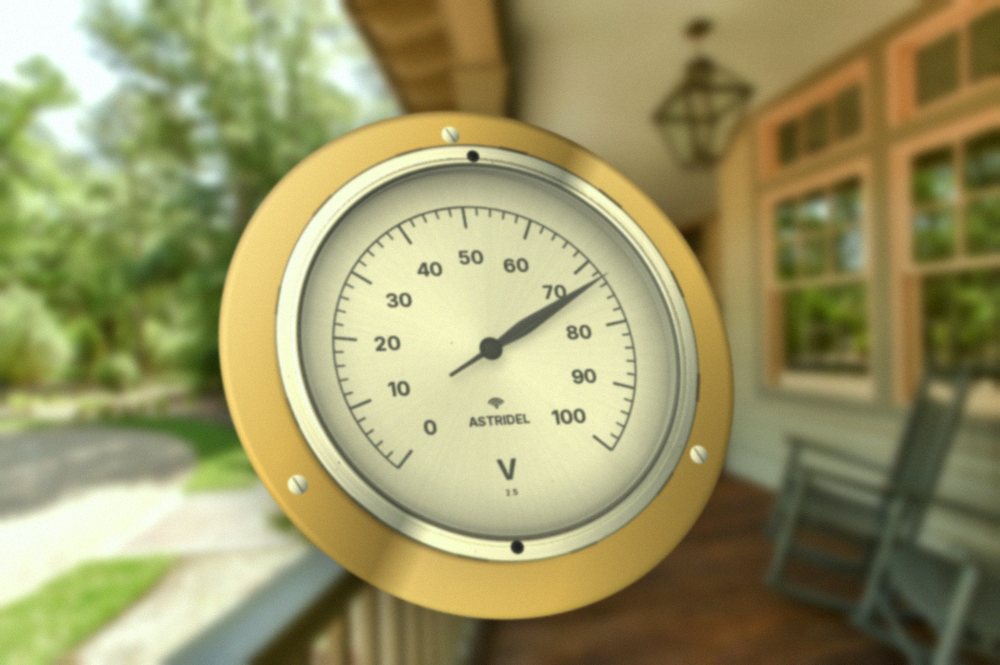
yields 73 V
